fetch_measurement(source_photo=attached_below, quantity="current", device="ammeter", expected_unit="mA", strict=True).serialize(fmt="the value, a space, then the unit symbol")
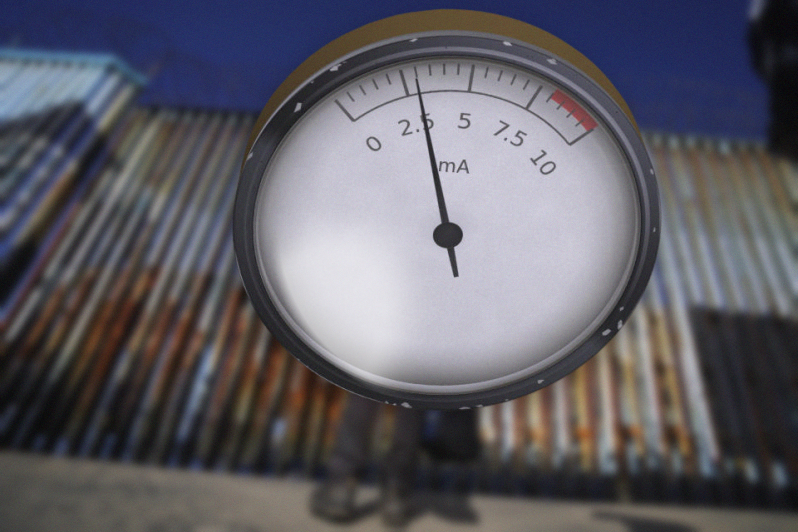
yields 3 mA
